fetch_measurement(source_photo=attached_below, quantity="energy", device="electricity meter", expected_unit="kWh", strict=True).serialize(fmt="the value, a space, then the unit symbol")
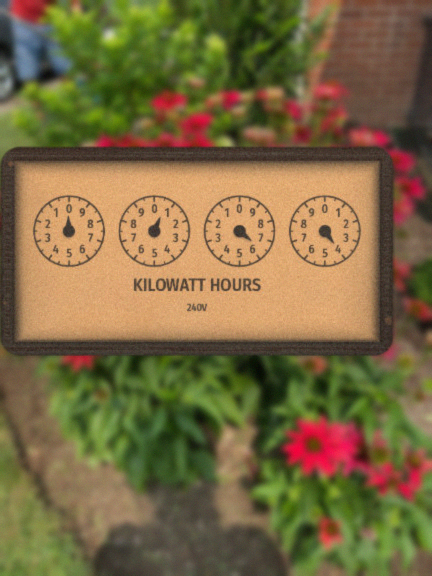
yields 64 kWh
